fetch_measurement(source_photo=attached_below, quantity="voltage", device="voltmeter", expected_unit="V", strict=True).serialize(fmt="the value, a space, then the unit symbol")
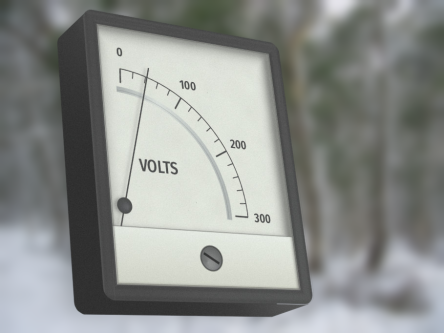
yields 40 V
